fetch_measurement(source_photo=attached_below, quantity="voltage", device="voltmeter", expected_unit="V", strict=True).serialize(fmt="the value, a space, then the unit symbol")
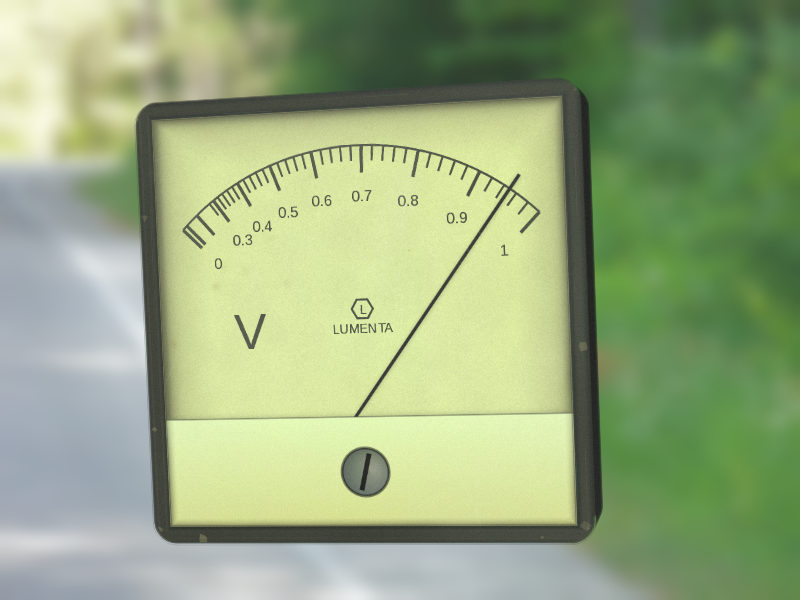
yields 0.95 V
